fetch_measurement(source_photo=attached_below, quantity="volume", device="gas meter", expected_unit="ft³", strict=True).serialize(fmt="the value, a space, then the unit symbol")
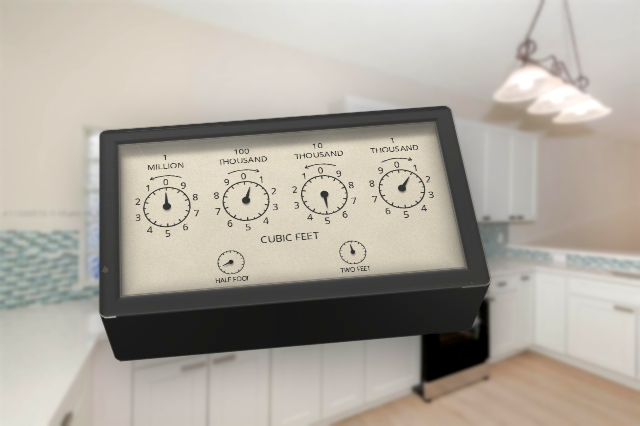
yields 5100 ft³
